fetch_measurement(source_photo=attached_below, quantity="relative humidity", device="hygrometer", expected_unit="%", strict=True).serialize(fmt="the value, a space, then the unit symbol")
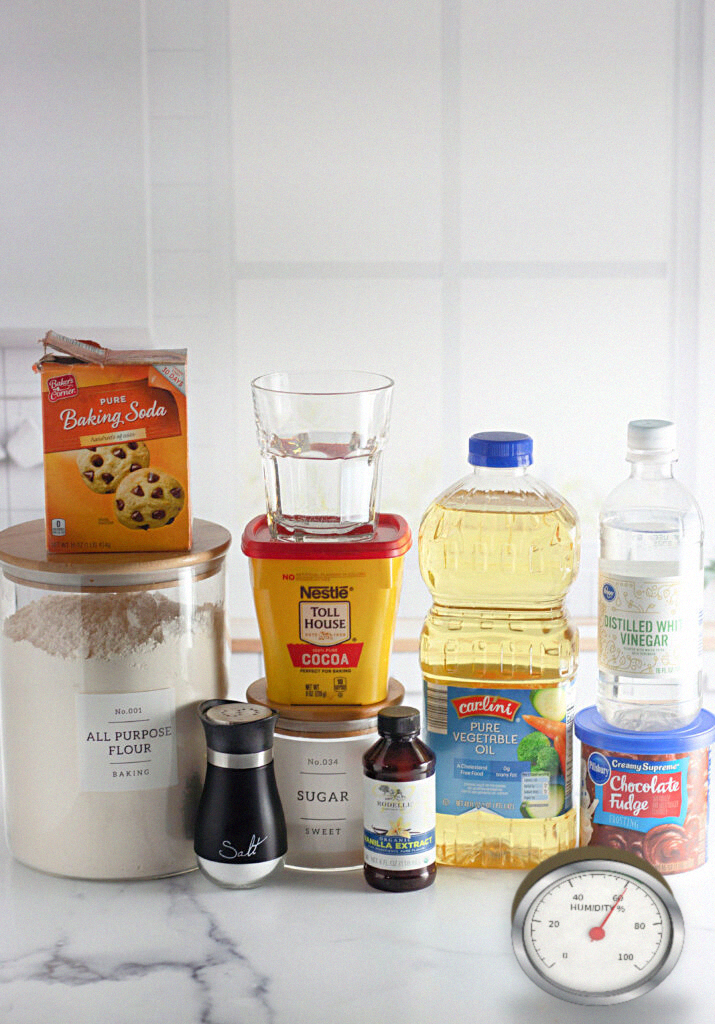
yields 60 %
